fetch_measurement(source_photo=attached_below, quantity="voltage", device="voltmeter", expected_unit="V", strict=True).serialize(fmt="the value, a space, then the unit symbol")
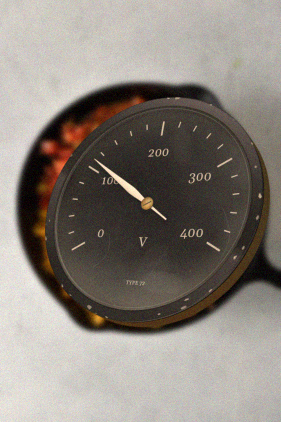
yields 110 V
